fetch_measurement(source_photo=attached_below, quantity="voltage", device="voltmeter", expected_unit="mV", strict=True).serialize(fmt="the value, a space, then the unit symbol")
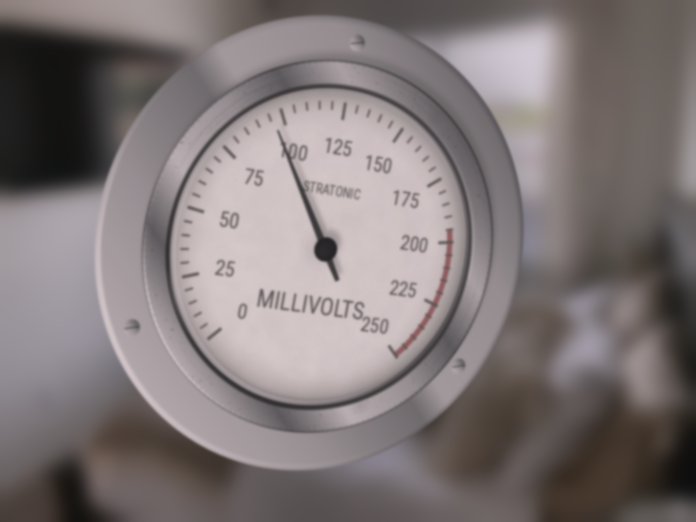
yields 95 mV
